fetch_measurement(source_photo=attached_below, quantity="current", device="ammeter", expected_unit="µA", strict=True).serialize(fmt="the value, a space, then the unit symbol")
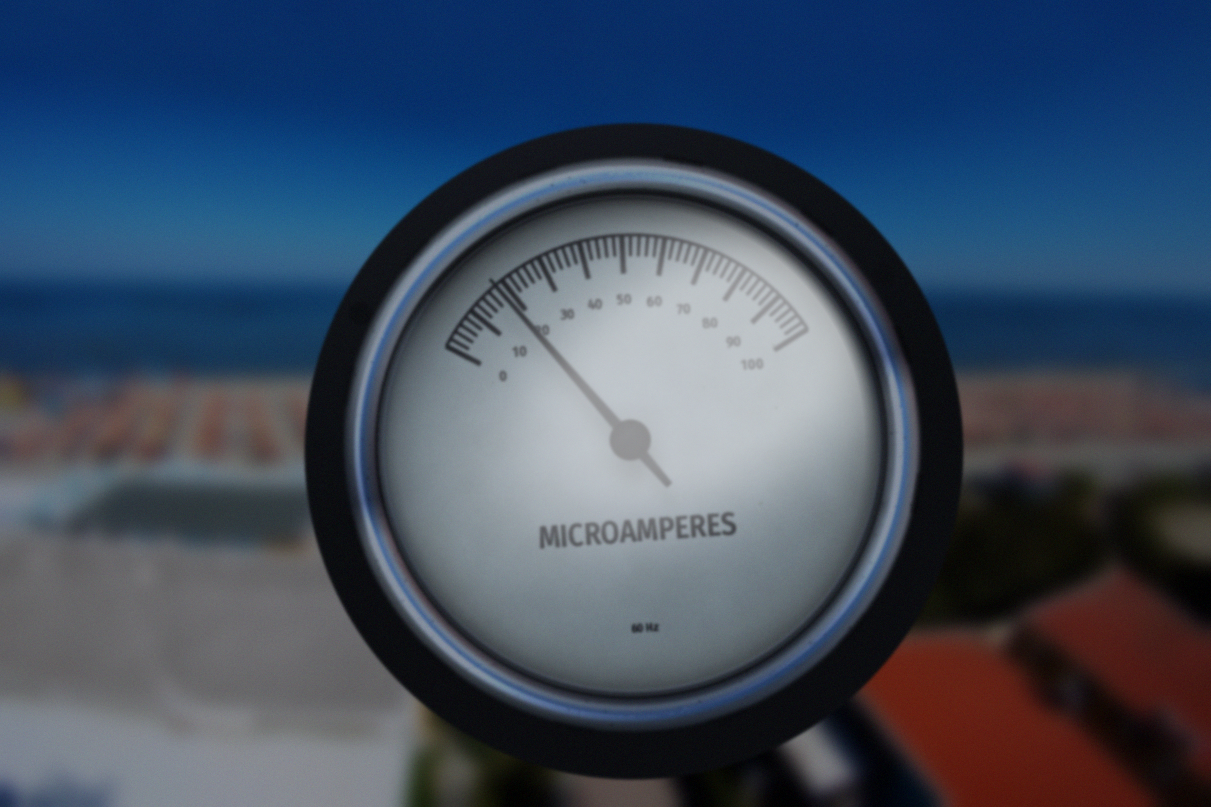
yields 18 µA
